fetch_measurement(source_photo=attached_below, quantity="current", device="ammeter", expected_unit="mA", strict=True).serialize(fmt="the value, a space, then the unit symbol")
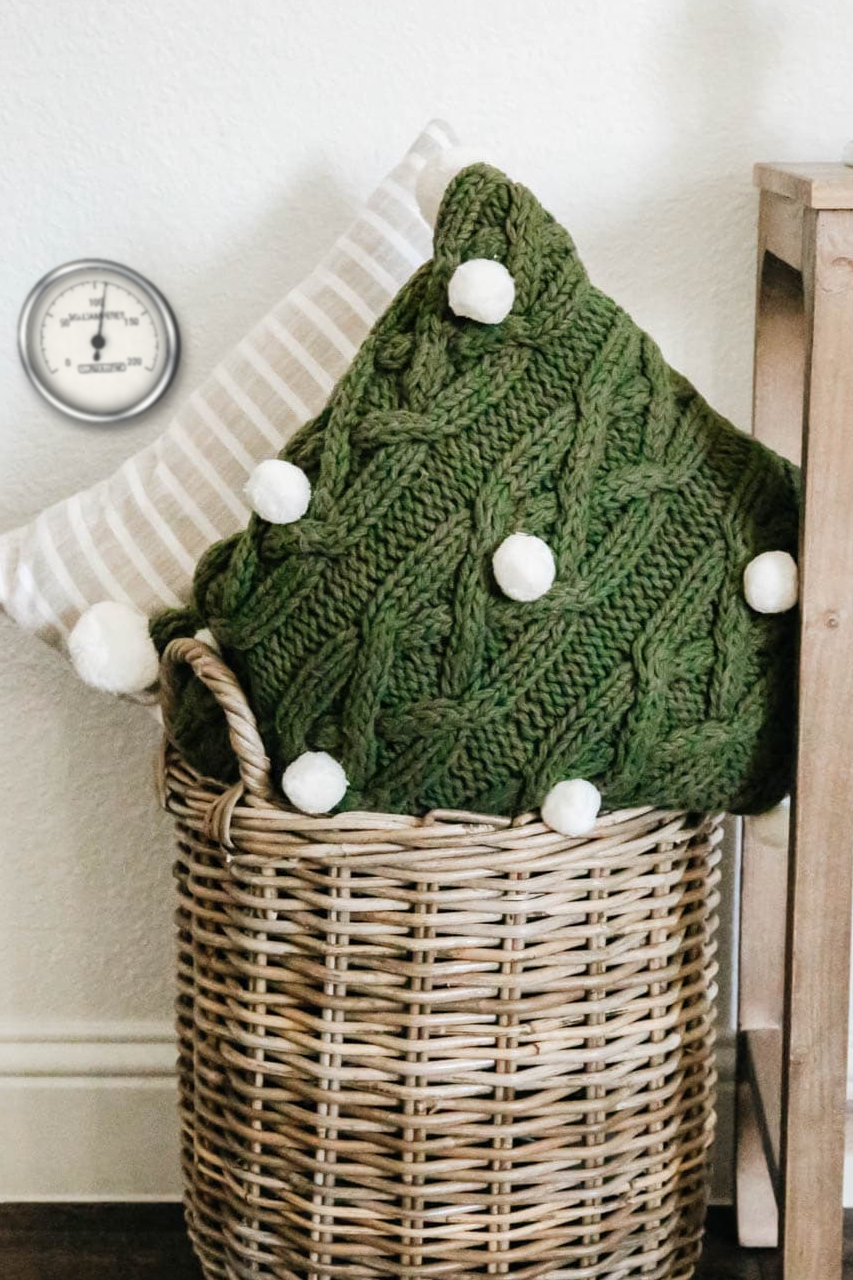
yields 110 mA
